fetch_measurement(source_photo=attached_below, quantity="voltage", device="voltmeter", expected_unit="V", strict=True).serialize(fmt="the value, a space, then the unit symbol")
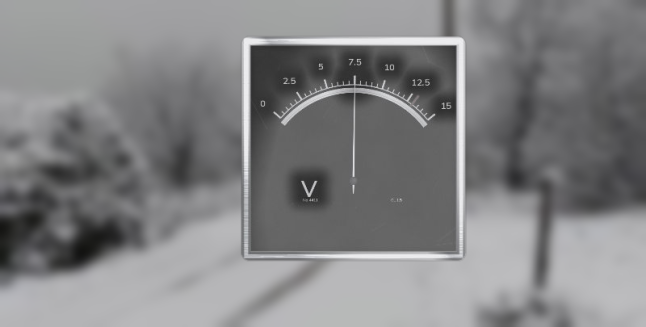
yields 7.5 V
